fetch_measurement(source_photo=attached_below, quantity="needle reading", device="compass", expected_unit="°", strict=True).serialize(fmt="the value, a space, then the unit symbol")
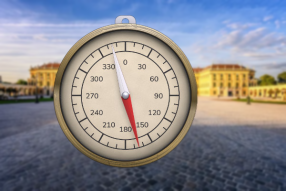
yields 165 °
